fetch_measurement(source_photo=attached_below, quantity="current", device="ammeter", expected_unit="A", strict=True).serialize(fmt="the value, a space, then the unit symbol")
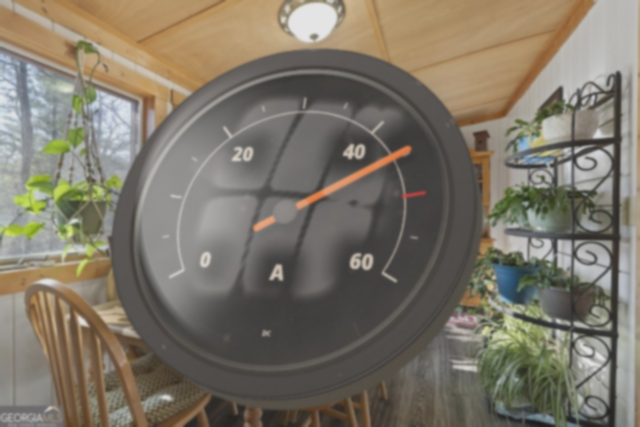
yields 45 A
